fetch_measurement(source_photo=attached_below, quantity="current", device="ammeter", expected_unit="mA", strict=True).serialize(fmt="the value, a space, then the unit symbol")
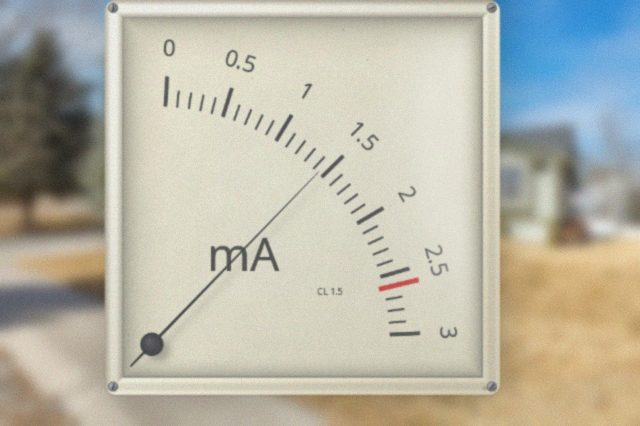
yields 1.45 mA
